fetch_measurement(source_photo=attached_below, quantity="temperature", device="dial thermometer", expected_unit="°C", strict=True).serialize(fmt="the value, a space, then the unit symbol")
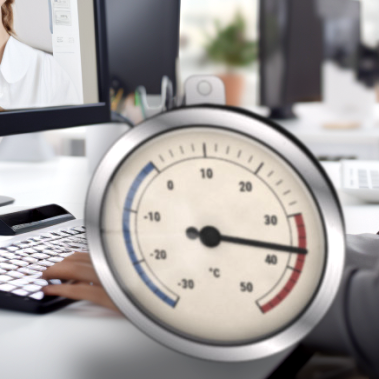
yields 36 °C
